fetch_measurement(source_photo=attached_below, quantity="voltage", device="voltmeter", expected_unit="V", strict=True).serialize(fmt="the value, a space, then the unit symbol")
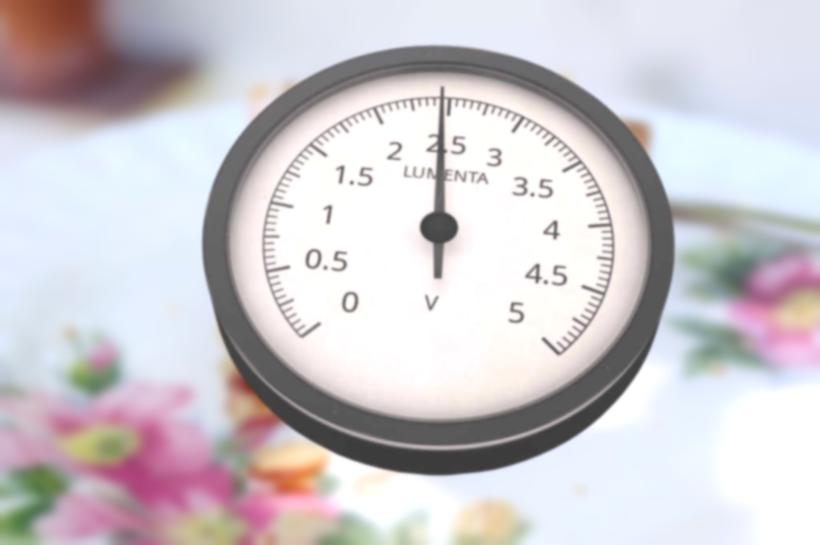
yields 2.45 V
